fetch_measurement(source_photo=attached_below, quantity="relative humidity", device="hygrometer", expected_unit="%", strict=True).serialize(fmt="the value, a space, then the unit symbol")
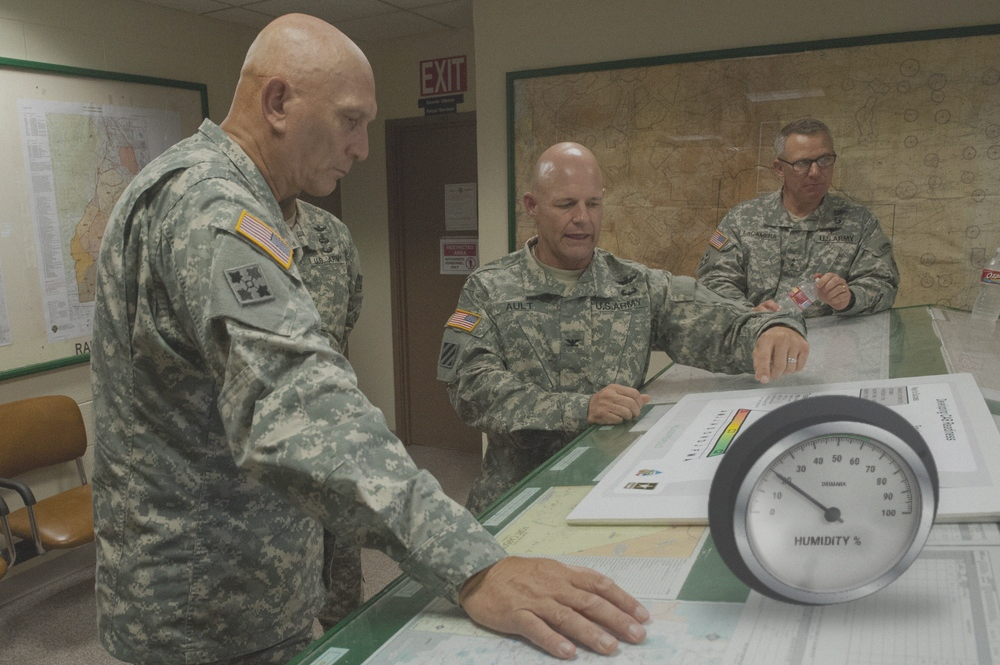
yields 20 %
